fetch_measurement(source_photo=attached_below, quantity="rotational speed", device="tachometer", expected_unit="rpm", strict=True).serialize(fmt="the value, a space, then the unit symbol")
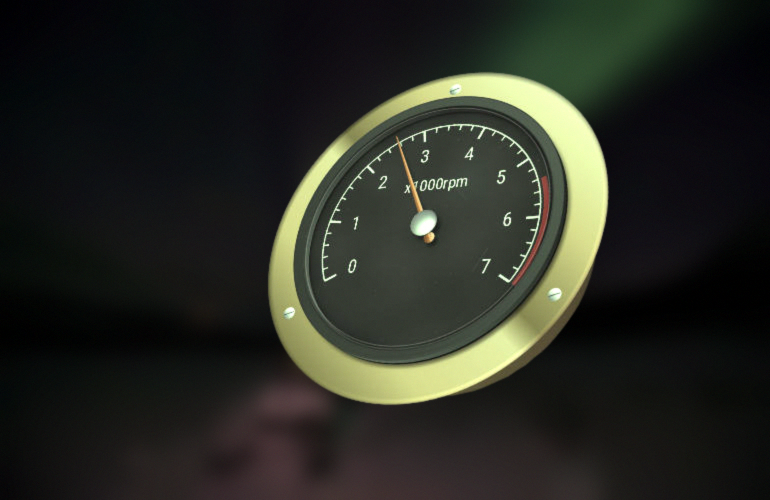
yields 2600 rpm
